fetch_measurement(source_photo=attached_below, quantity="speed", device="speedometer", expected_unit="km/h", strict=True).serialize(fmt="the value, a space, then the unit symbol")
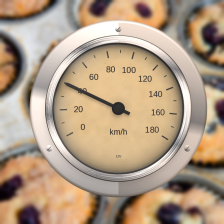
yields 40 km/h
